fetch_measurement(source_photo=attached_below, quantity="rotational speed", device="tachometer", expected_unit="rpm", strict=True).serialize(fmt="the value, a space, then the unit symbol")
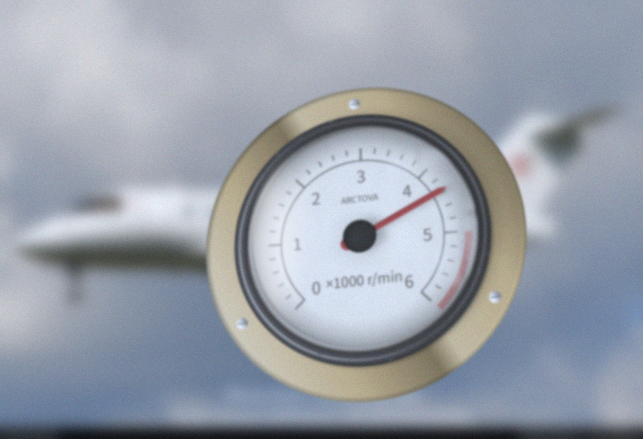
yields 4400 rpm
